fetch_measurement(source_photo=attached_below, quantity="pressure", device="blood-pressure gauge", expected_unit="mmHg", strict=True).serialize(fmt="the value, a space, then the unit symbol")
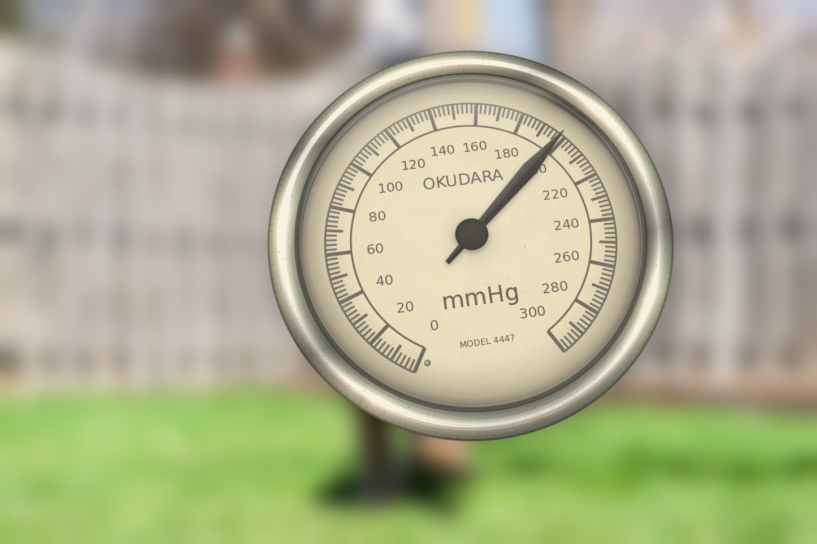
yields 198 mmHg
